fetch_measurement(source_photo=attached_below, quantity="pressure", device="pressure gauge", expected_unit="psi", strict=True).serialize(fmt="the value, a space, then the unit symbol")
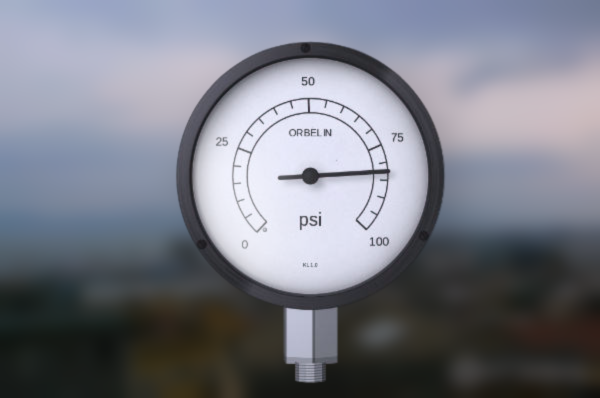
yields 82.5 psi
